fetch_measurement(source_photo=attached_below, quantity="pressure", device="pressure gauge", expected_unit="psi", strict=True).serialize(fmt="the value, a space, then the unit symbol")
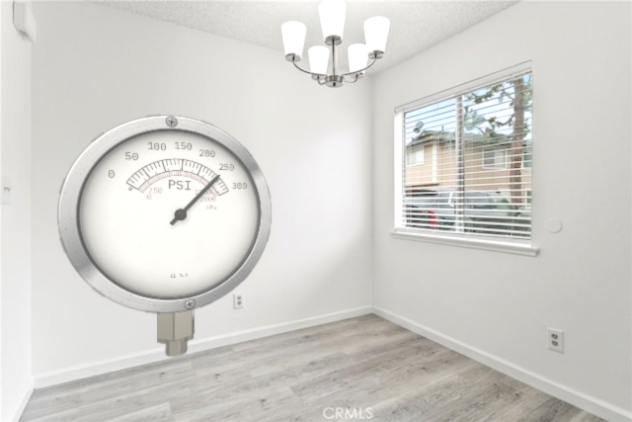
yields 250 psi
